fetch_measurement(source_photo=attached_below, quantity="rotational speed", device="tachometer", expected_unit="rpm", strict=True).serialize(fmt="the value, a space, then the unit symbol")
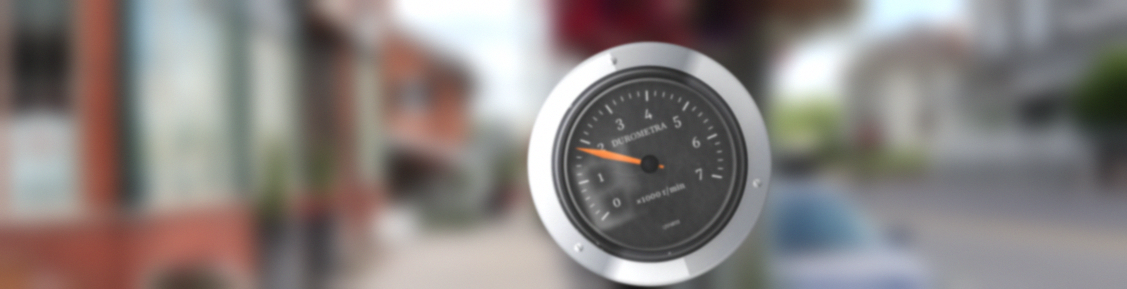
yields 1800 rpm
